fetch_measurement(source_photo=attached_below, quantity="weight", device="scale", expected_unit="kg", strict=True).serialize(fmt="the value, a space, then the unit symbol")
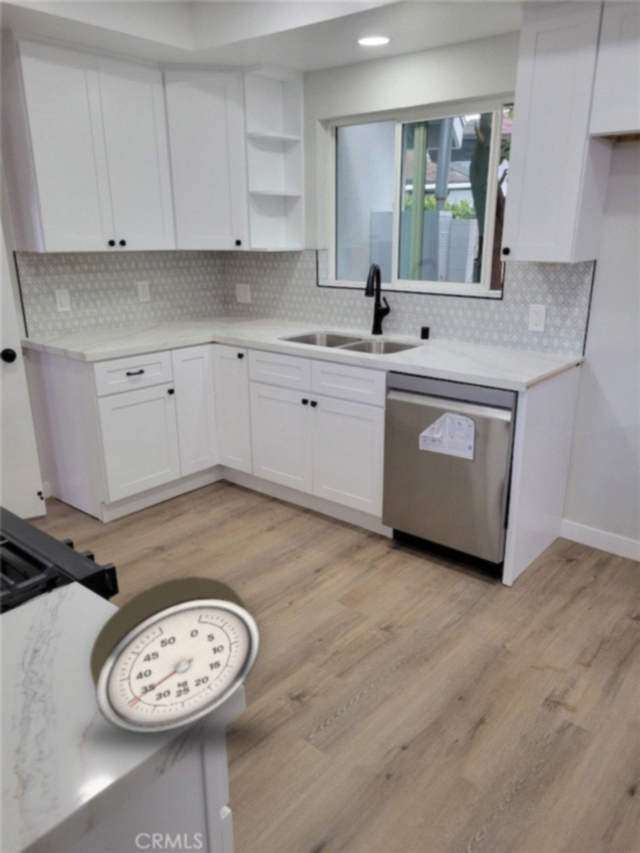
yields 35 kg
